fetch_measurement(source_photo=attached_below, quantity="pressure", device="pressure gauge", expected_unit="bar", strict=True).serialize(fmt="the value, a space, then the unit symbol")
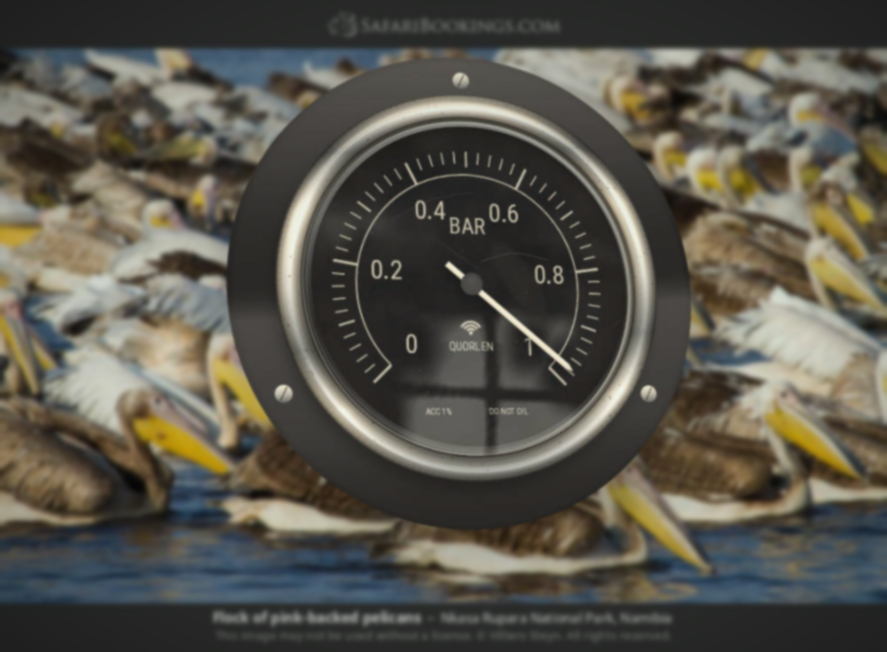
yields 0.98 bar
